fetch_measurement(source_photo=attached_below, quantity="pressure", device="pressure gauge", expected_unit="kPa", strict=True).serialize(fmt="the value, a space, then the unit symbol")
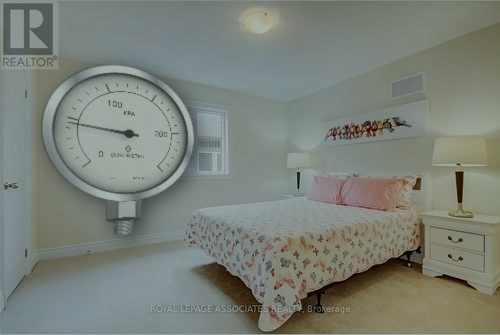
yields 45 kPa
